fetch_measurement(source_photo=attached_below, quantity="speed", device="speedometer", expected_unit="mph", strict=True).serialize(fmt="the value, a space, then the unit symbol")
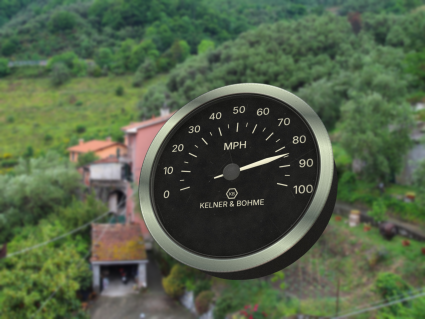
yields 85 mph
